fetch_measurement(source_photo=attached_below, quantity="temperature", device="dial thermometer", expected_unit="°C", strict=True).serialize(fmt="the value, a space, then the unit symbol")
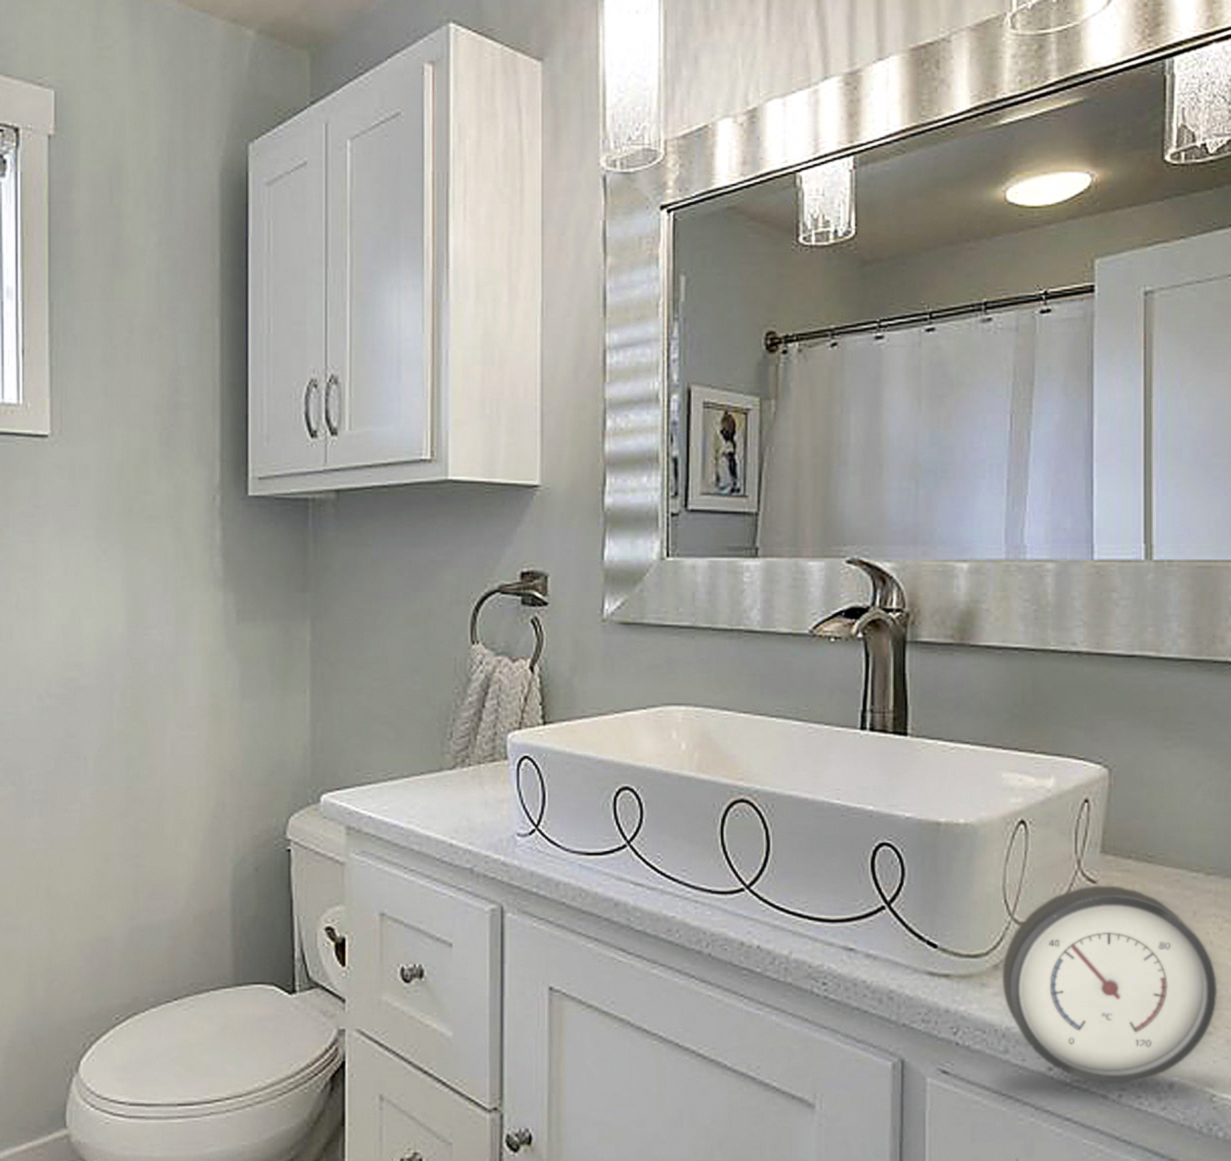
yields 44 °C
